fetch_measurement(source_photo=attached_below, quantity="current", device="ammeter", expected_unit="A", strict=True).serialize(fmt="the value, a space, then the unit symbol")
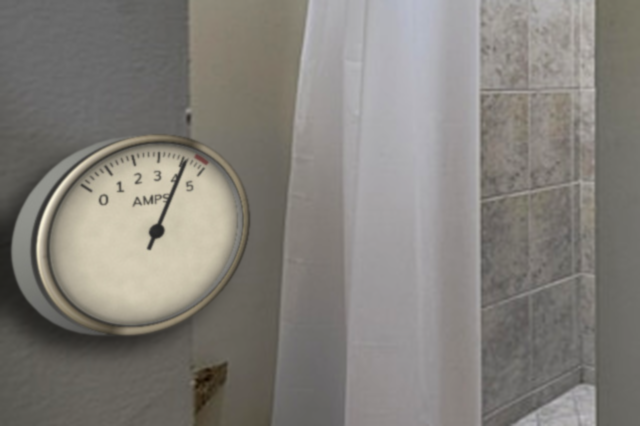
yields 4 A
